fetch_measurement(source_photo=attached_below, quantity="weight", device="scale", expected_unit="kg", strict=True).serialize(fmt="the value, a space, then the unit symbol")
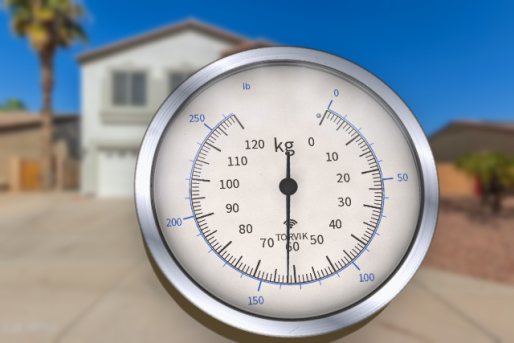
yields 62 kg
